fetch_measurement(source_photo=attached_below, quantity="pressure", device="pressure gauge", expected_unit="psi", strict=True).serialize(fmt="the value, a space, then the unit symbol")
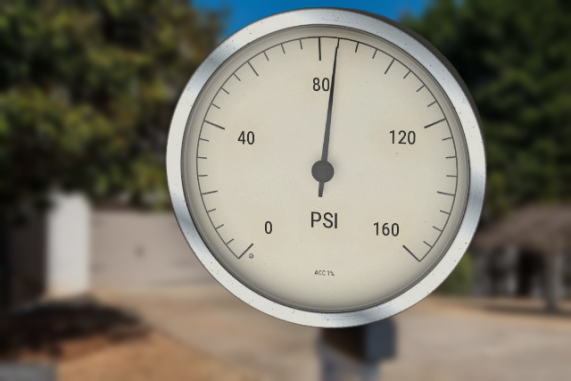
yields 85 psi
